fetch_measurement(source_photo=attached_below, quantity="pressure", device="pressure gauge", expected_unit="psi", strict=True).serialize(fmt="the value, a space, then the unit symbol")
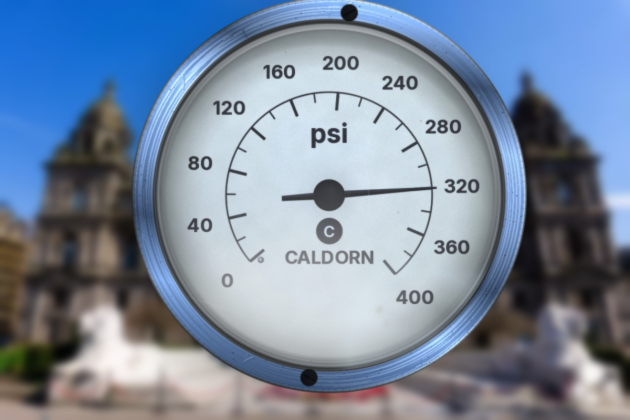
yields 320 psi
